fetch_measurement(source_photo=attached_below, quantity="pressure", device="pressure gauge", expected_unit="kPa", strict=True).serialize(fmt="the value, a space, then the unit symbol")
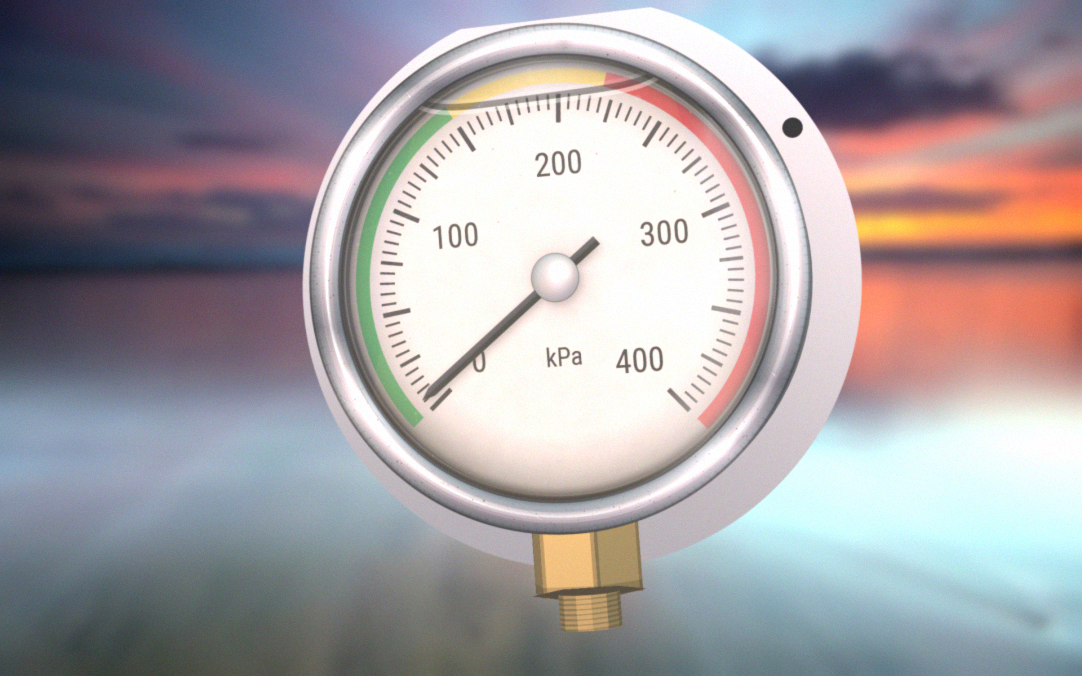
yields 5 kPa
